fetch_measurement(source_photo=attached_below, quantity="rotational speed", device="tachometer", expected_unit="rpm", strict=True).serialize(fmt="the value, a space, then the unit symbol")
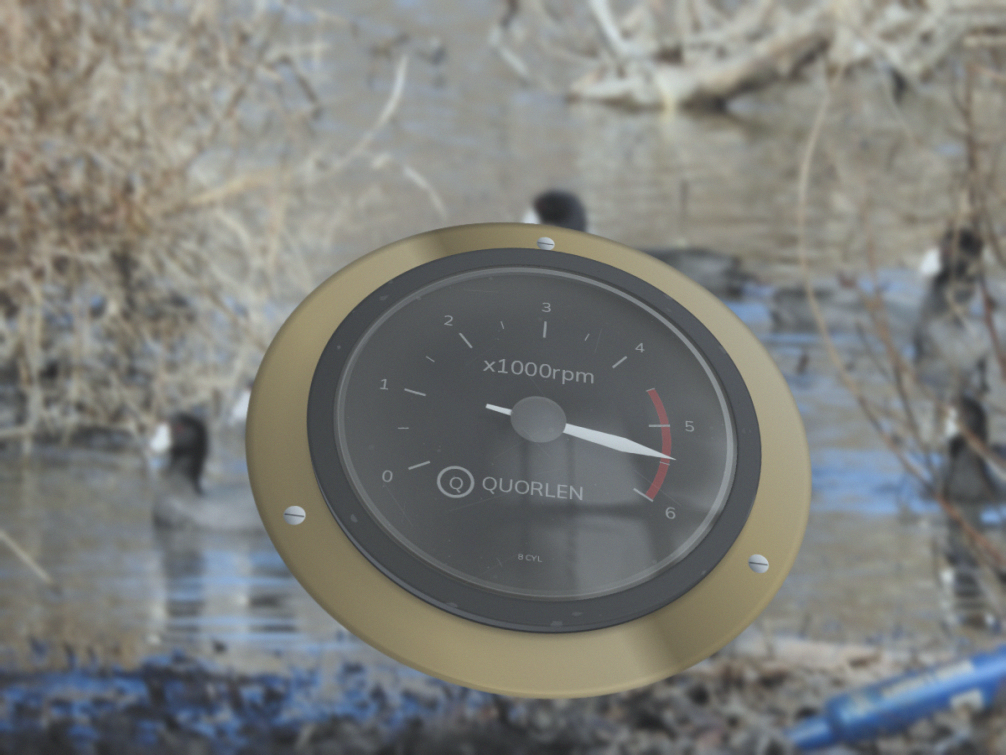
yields 5500 rpm
